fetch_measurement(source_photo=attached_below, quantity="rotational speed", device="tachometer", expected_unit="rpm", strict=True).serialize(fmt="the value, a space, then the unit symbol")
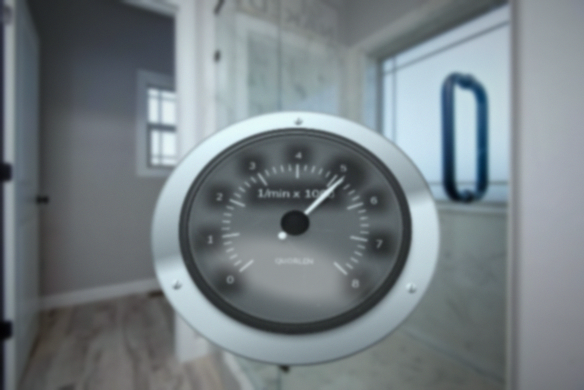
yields 5200 rpm
